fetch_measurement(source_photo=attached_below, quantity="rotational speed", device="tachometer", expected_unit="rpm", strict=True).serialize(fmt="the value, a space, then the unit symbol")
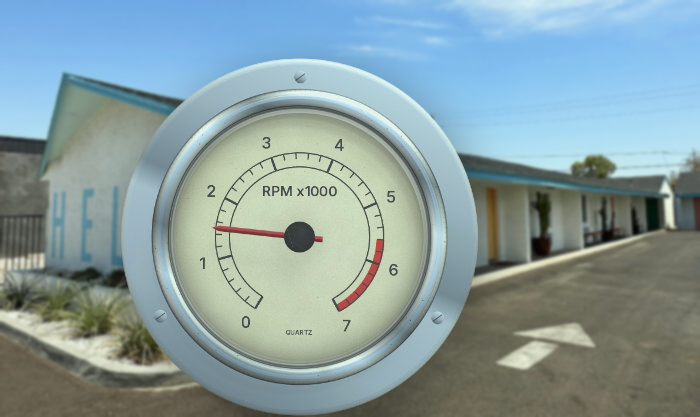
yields 1500 rpm
